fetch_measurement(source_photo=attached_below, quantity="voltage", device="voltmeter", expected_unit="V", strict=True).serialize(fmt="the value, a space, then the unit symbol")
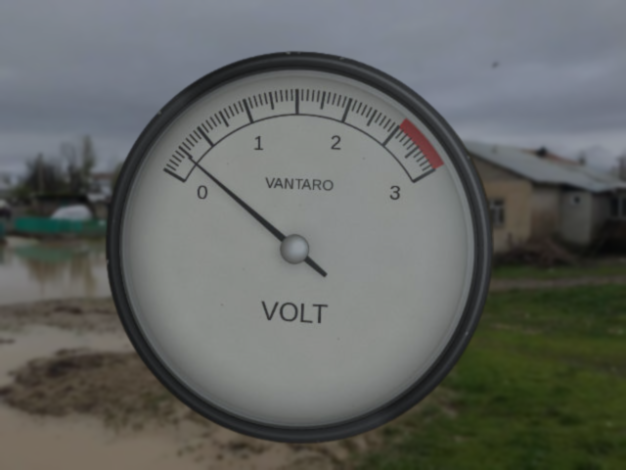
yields 0.25 V
